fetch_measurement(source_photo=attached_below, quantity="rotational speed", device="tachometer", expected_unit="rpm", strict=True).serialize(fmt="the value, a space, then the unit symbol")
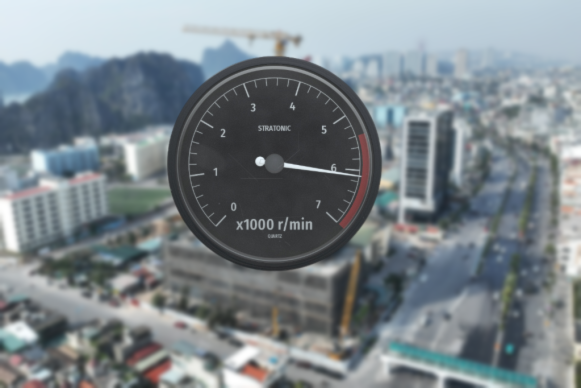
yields 6100 rpm
